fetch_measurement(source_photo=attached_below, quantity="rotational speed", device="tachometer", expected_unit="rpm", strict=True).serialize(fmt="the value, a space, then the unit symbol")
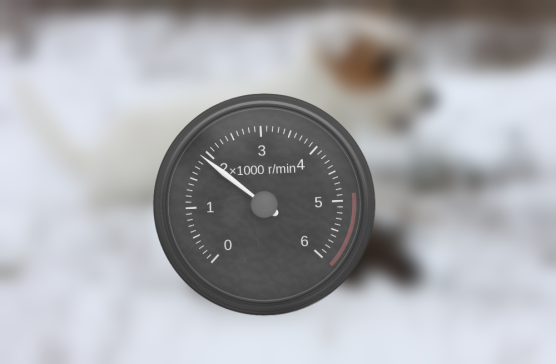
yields 1900 rpm
